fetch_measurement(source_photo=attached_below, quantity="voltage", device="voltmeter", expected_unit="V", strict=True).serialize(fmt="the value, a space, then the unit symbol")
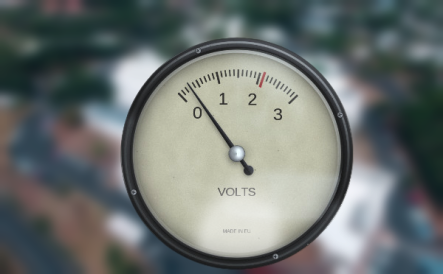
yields 0.3 V
